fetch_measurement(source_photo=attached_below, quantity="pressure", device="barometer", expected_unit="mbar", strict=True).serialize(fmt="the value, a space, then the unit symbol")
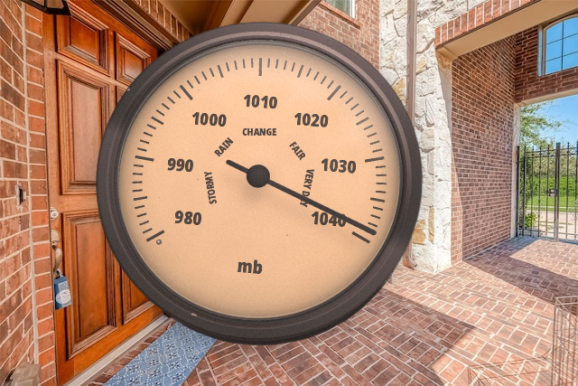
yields 1039 mbar
